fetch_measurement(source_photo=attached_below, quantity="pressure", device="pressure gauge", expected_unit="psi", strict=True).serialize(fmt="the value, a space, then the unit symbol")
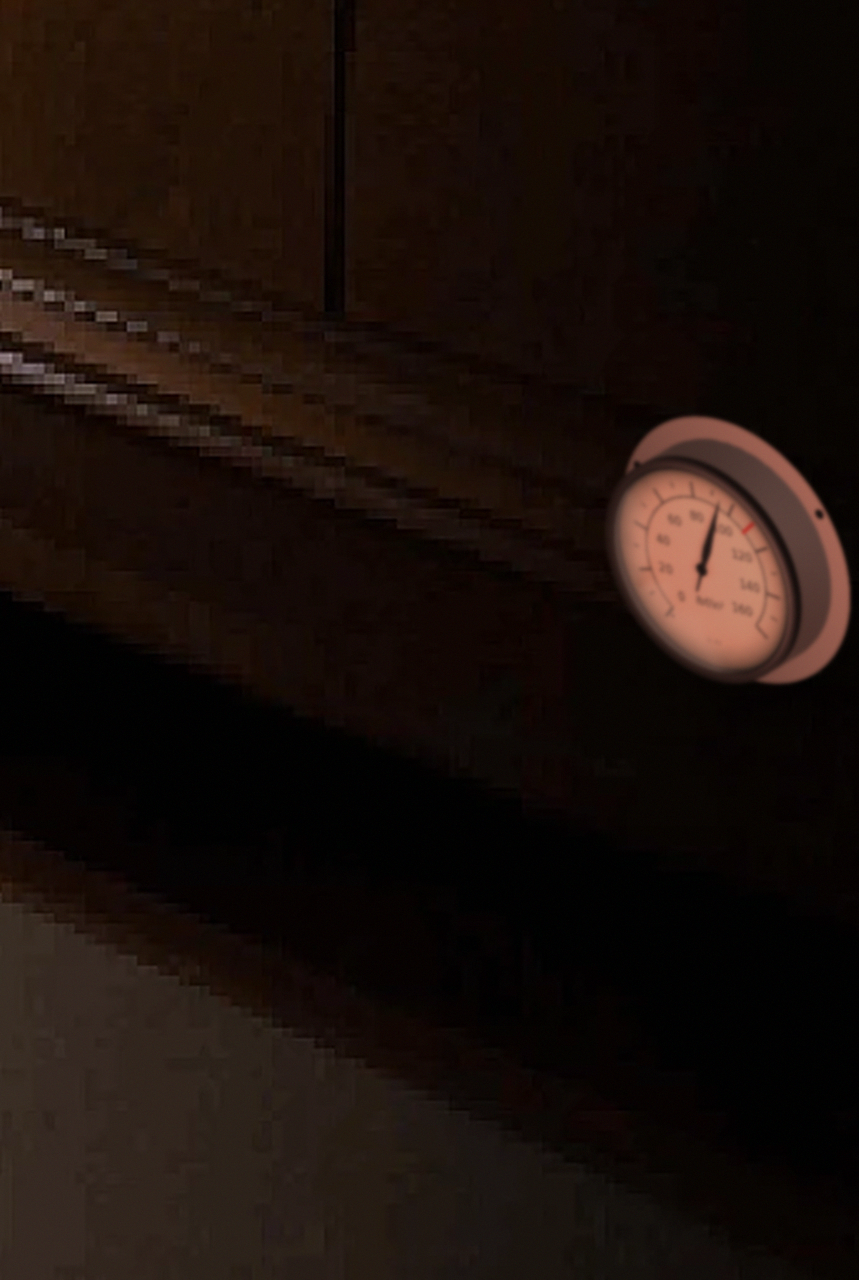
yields 95 psi
